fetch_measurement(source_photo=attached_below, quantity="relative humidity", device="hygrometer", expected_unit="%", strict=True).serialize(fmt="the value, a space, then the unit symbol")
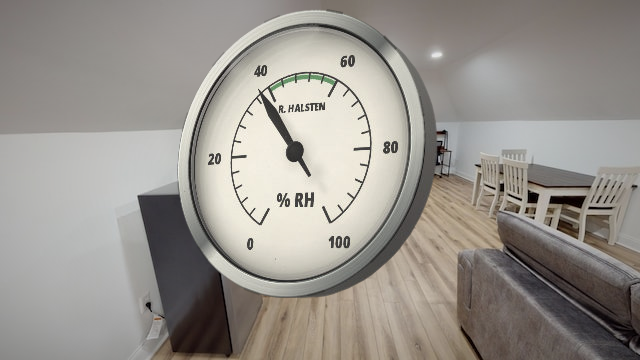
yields 38 %
